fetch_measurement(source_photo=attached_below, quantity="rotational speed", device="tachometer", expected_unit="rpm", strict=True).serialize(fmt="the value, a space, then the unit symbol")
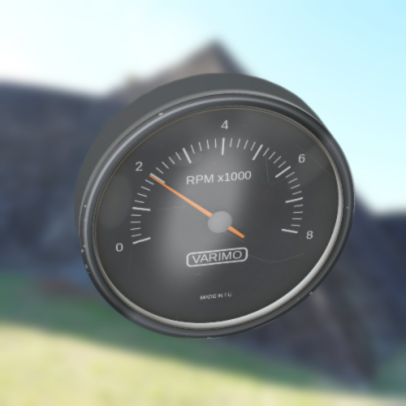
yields 2000 rpm
